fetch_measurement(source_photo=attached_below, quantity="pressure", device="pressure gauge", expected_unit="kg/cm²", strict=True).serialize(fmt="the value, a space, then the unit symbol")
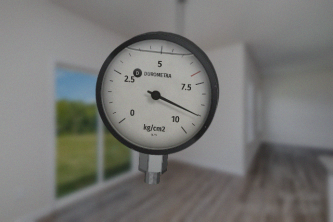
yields 9 kg/cm²
